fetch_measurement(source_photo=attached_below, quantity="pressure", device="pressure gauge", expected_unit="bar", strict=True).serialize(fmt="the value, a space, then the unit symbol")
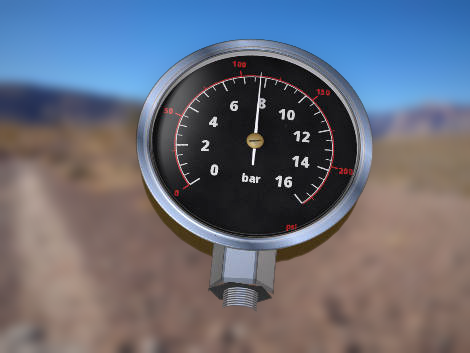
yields 7.75 bar
